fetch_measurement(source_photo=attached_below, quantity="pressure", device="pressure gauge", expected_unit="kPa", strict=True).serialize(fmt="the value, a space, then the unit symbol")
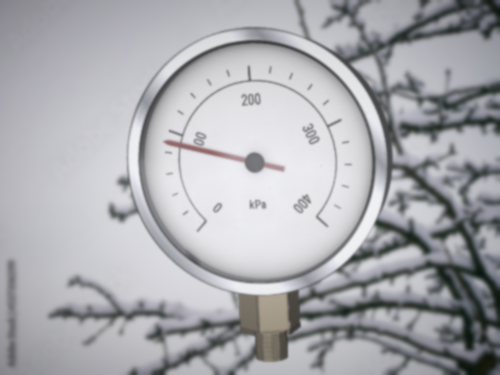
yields 90 kPa
